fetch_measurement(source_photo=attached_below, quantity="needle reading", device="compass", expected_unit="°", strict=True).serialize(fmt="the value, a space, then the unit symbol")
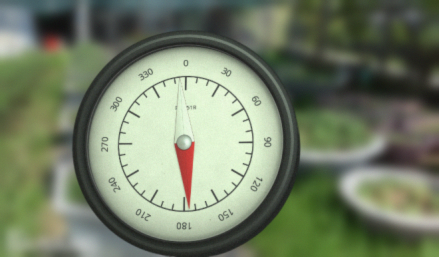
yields 175 °
